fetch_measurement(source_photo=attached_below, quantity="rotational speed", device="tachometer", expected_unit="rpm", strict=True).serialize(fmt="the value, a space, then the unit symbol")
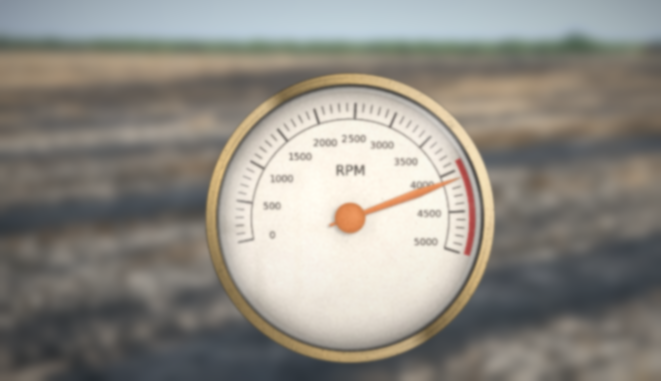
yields 4100 rpm
